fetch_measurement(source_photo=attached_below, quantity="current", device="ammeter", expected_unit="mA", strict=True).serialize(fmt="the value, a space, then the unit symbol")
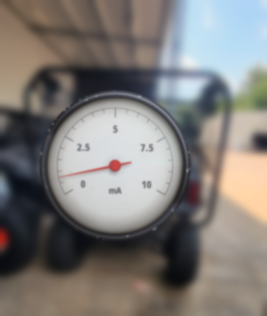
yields 0.75 mA
